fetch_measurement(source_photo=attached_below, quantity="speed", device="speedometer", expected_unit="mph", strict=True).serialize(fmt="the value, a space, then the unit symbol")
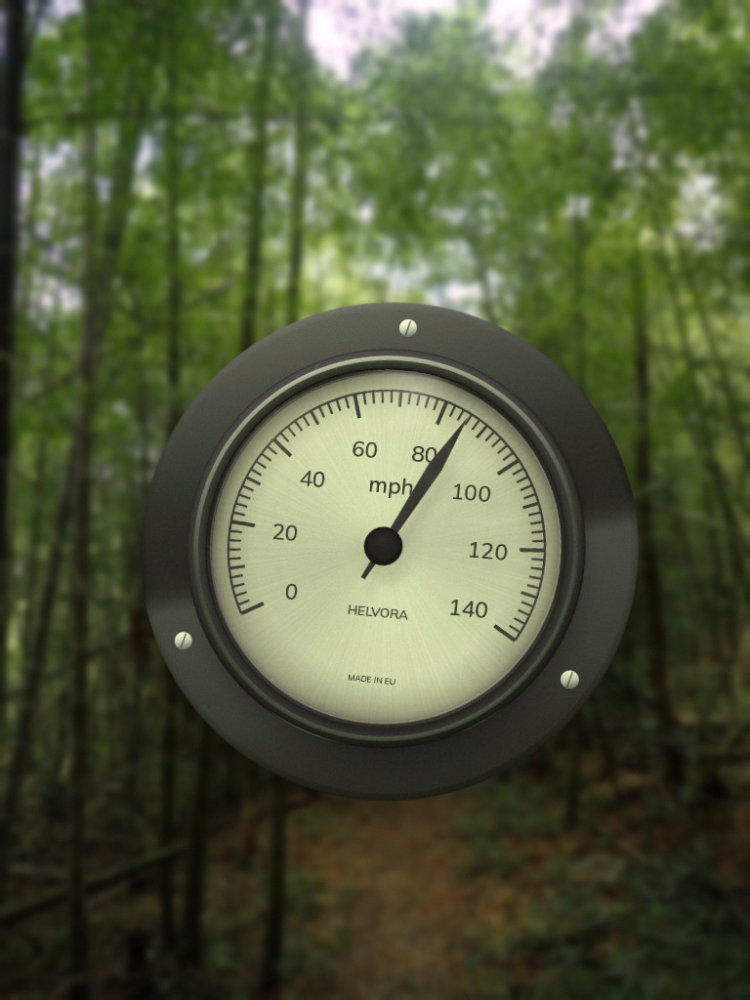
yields 86 mph
